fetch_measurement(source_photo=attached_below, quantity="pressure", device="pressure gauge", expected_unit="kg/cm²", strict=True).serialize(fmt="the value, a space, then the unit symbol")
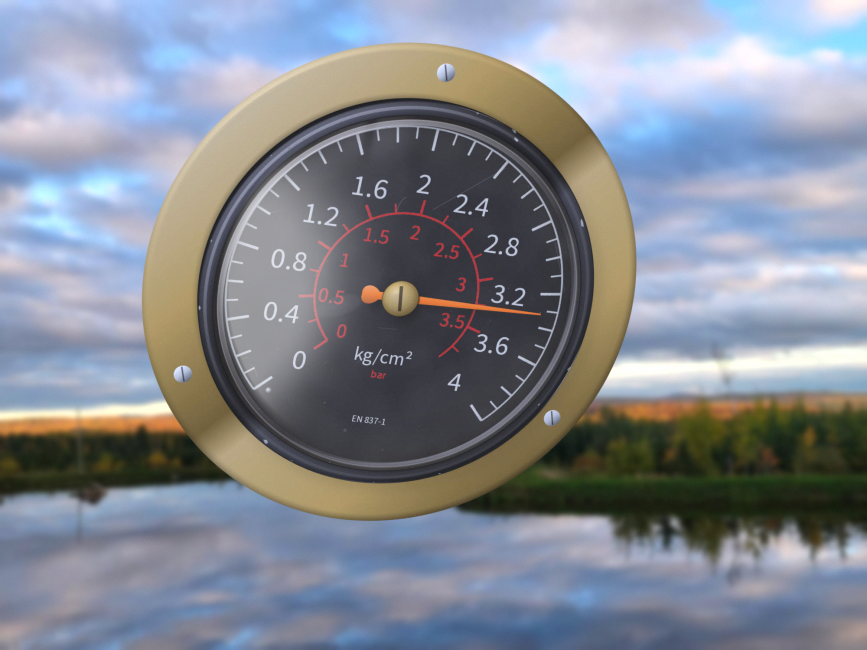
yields 3.3 kg/cm²
